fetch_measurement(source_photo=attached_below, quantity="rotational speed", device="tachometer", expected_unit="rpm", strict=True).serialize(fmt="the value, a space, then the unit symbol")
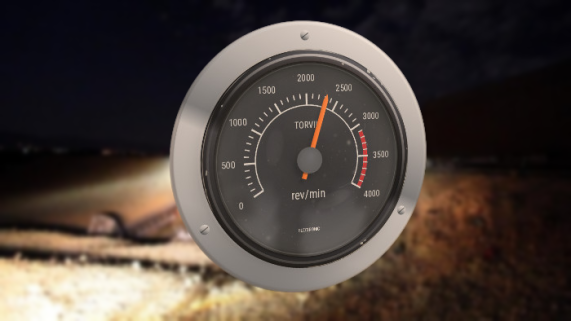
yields 2300 rpm
